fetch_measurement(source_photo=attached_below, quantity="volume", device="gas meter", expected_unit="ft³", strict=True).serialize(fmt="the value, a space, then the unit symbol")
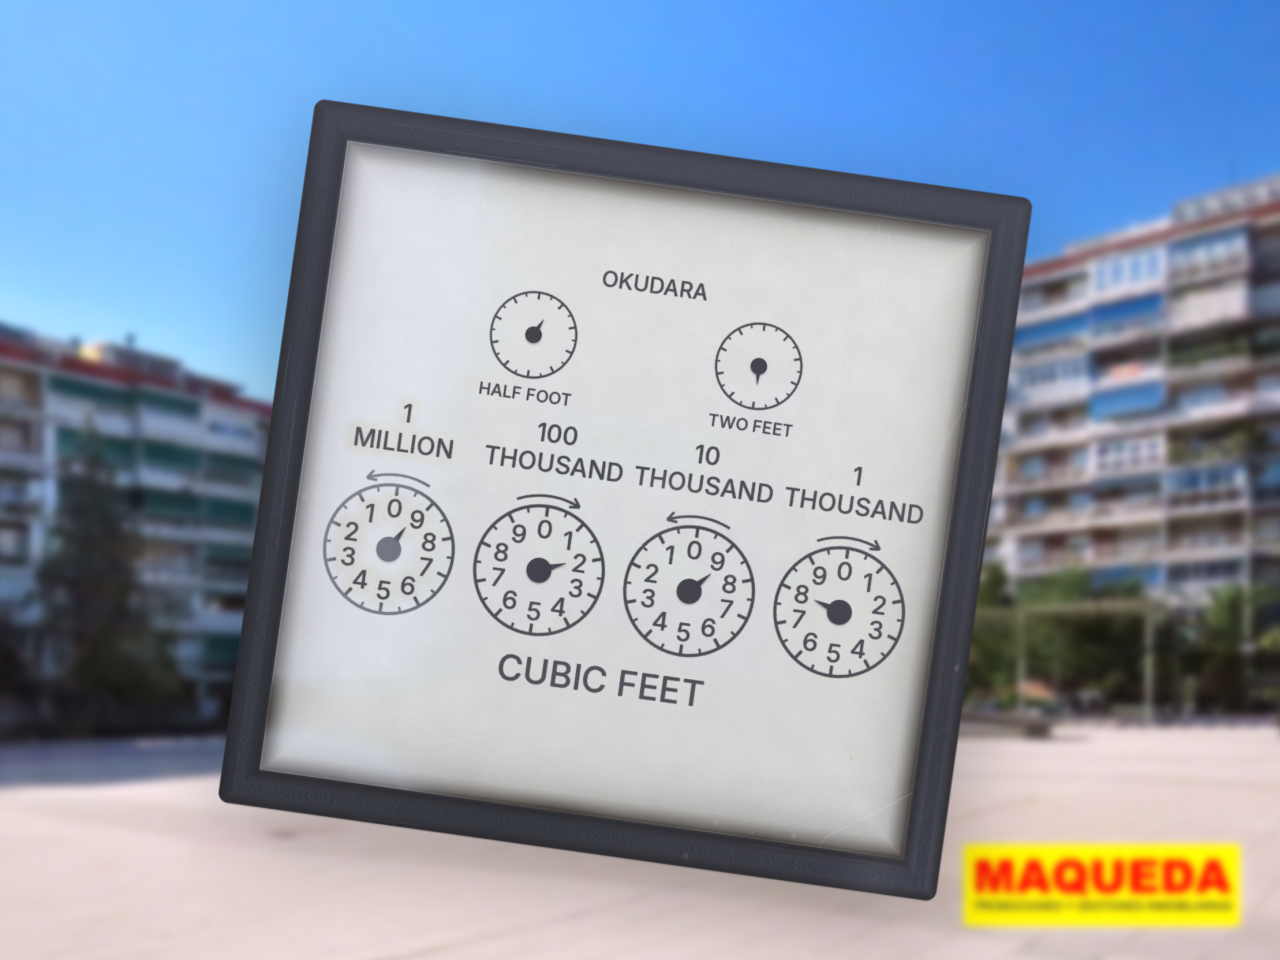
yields 918800 ft³
